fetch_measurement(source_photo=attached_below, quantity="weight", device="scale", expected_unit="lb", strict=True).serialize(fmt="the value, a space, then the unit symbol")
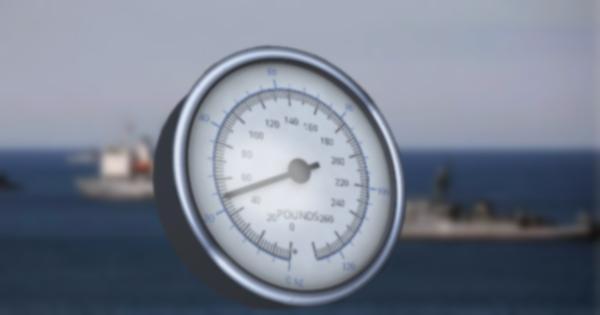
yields 50 lb
